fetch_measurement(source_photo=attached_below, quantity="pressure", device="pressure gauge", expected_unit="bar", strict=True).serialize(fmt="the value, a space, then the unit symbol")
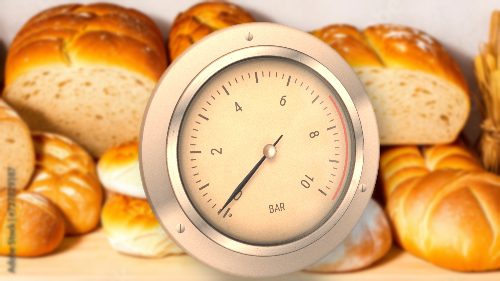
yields 0.2 bar
